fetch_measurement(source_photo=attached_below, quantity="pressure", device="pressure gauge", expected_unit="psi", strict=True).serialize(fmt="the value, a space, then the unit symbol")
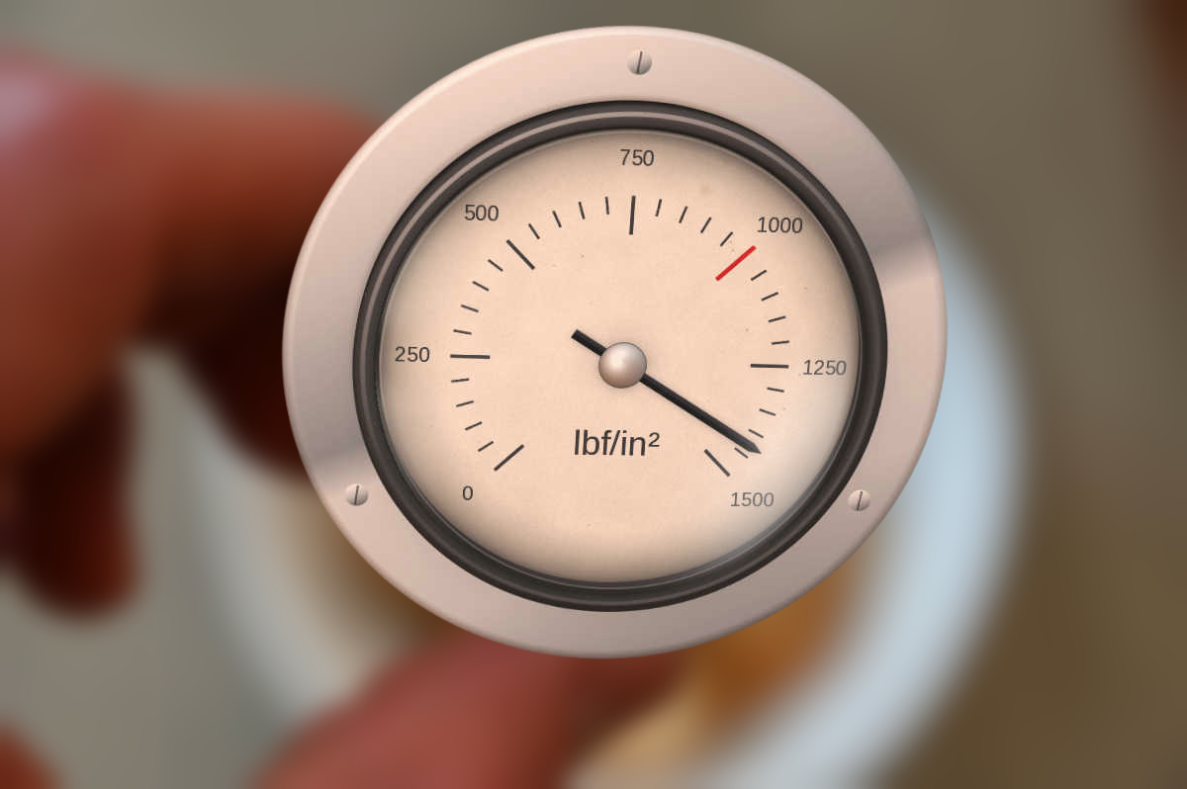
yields 1425 psi
